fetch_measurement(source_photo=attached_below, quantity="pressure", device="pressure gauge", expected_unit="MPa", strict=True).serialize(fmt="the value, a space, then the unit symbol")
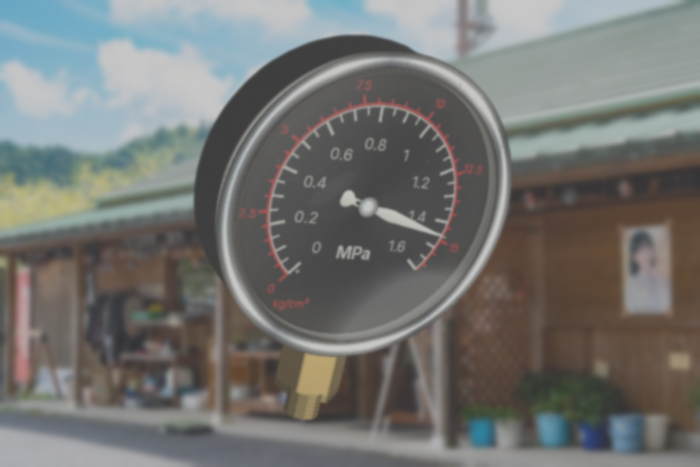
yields 1.45 MPa
